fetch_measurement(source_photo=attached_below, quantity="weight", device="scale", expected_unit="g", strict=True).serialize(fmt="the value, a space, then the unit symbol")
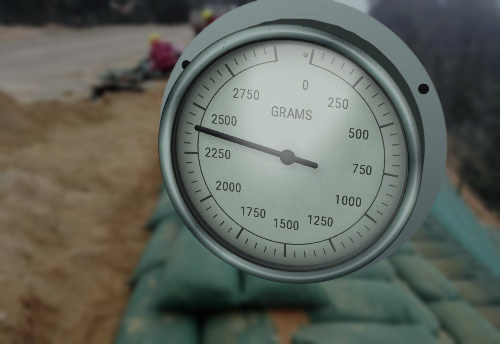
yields 2400 g
